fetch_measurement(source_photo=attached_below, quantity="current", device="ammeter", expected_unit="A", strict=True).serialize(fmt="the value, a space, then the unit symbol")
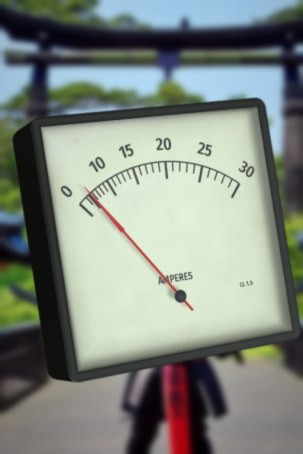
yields 5 A
